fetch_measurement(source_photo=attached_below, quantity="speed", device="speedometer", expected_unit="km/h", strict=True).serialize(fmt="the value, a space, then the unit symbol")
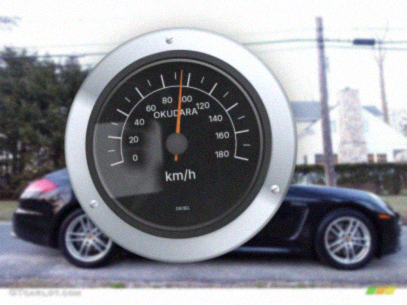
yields 95 km/h
